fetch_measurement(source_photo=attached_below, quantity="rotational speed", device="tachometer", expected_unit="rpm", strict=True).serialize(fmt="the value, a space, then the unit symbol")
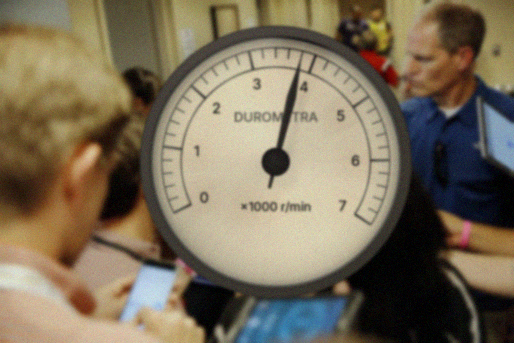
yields 3800 rpm
